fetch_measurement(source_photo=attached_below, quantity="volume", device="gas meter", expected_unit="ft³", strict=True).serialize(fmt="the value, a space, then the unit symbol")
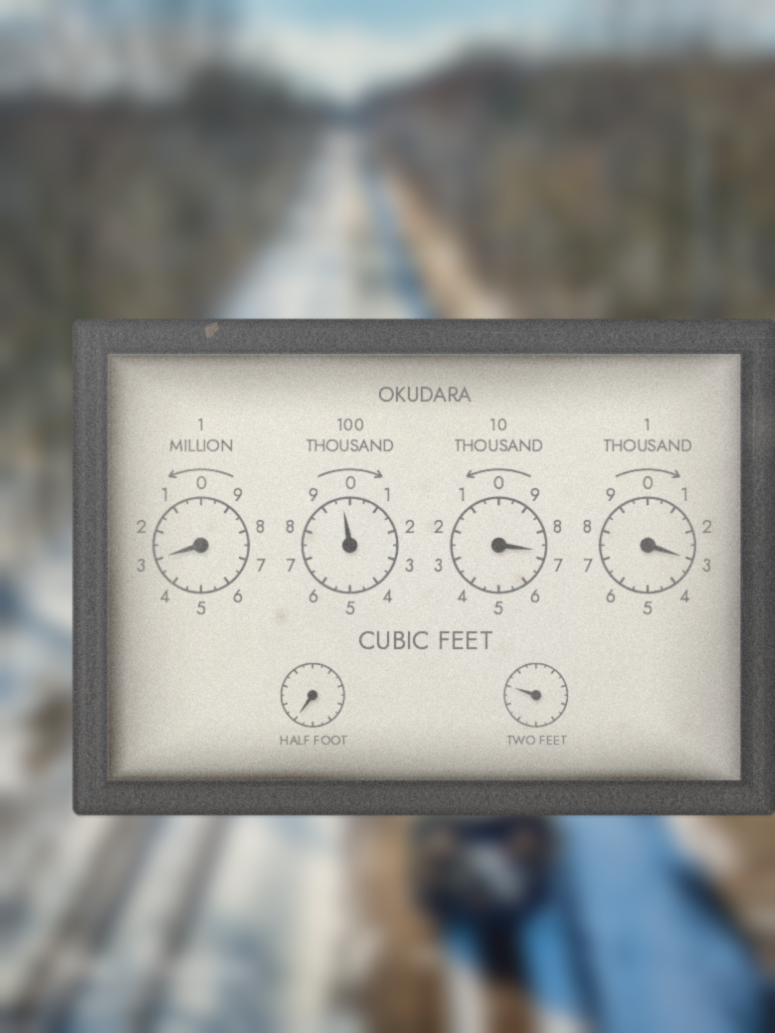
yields 297300 ft³
